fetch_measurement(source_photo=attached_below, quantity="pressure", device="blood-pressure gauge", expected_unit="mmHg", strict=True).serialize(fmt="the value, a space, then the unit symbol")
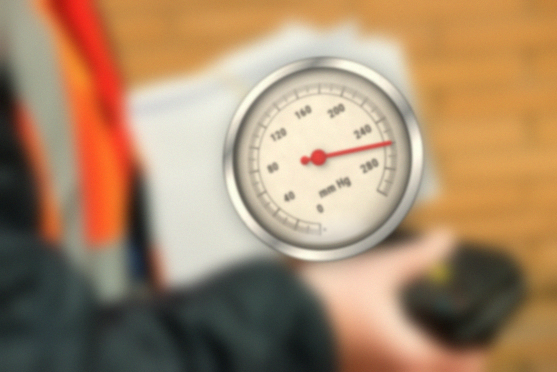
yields 260 mmHg
